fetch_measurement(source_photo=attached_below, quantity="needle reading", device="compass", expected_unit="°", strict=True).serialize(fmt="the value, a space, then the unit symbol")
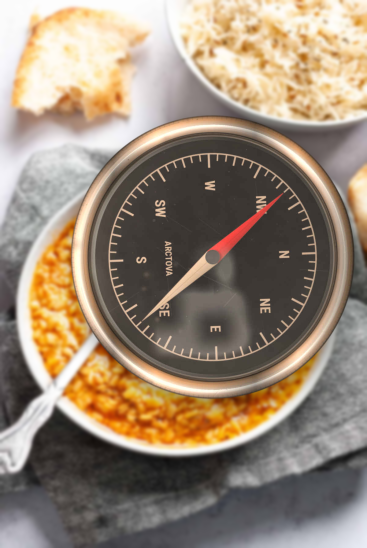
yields 320 °
